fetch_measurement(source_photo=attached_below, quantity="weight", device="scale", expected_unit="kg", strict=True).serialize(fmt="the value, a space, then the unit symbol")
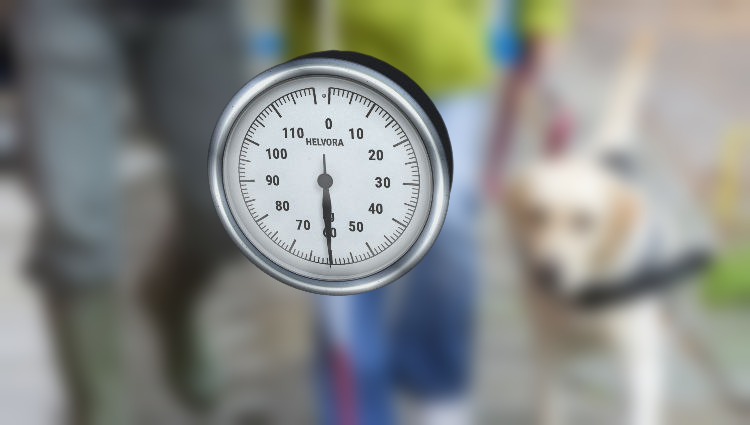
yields 60 kg
